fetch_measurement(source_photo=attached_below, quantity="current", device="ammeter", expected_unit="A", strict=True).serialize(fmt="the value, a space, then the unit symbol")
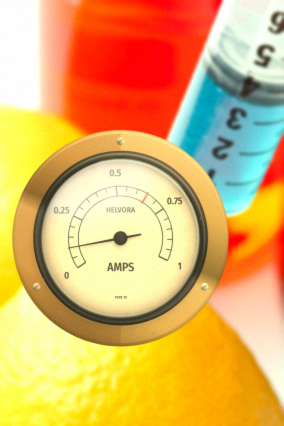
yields 0.1 A
